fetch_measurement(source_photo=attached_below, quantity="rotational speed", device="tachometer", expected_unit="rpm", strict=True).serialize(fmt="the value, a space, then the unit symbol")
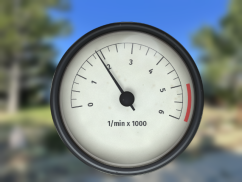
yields 1875 rpm
